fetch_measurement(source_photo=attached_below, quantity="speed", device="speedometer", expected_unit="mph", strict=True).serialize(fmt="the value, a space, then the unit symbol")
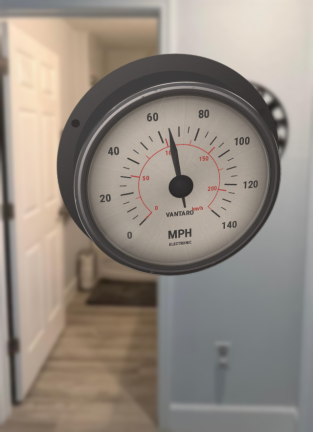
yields 65 mph
